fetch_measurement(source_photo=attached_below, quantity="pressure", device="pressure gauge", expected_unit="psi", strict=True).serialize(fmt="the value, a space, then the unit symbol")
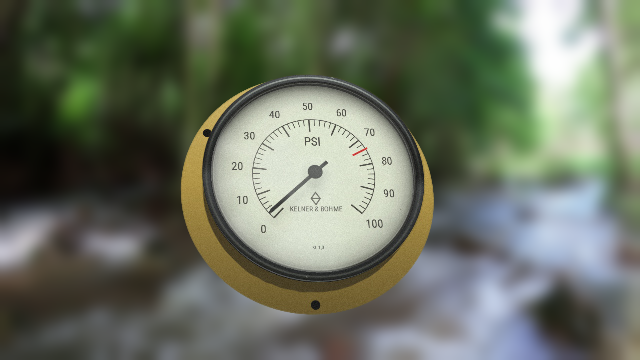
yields 2 psi
